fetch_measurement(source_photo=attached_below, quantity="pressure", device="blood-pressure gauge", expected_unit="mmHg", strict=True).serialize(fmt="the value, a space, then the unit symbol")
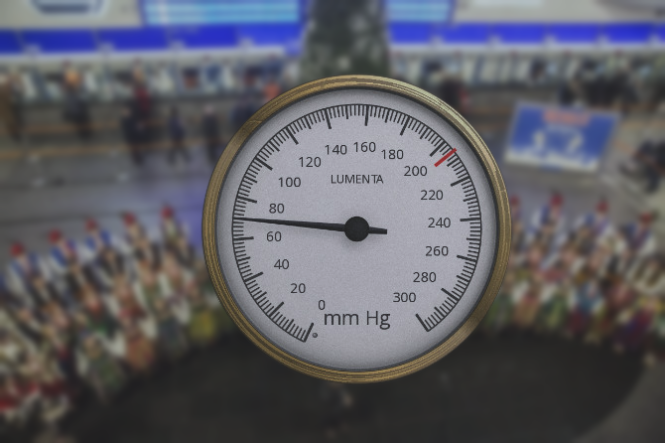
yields 70 mmHg
